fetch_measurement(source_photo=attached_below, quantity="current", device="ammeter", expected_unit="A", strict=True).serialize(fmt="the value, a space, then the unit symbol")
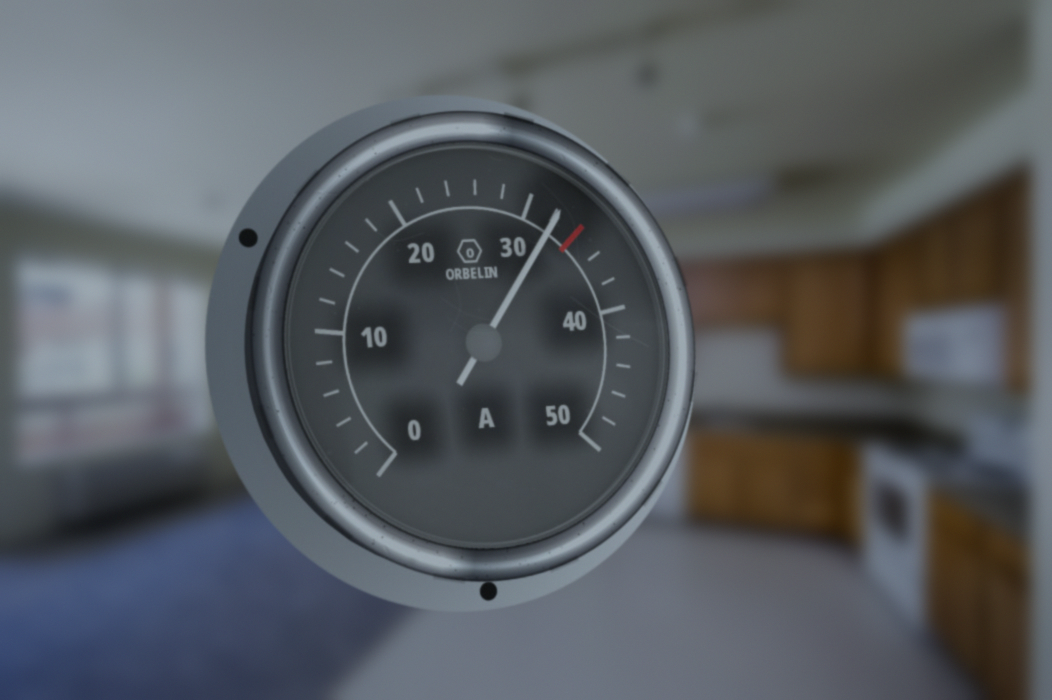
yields 32 A
